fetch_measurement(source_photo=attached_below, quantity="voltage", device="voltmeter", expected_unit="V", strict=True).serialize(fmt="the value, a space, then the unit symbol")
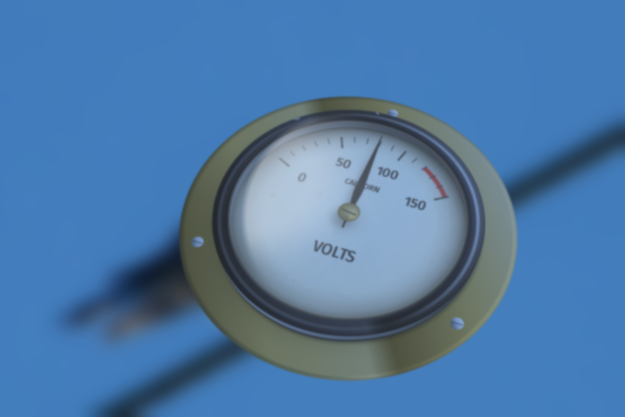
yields 80 V
